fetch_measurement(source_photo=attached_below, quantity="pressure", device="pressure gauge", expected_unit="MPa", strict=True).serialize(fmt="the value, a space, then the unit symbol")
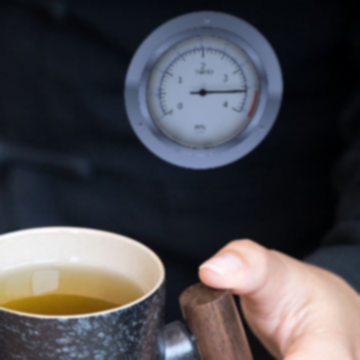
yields 3.5 MPa
